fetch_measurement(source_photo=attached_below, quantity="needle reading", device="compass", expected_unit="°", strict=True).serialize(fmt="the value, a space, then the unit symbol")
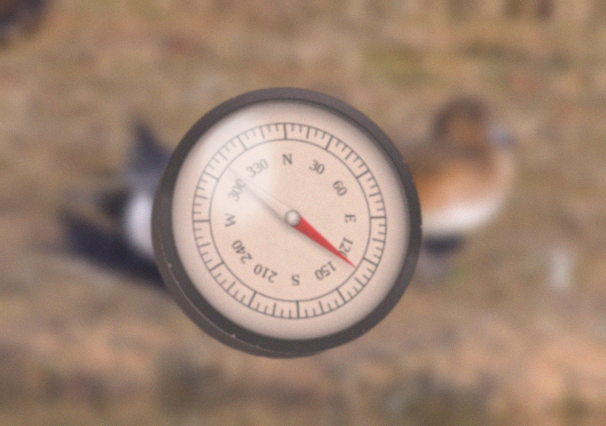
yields 130 °
